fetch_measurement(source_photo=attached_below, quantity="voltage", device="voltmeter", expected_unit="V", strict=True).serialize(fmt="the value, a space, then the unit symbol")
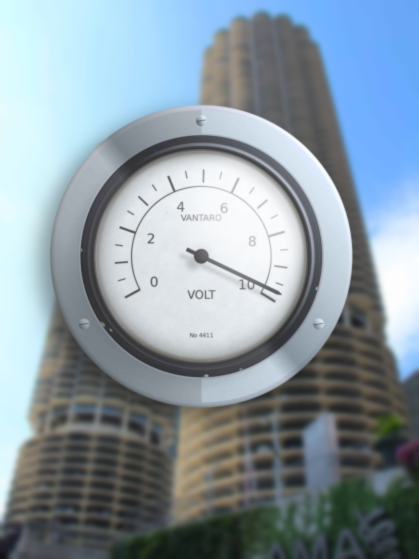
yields 9.75 V
